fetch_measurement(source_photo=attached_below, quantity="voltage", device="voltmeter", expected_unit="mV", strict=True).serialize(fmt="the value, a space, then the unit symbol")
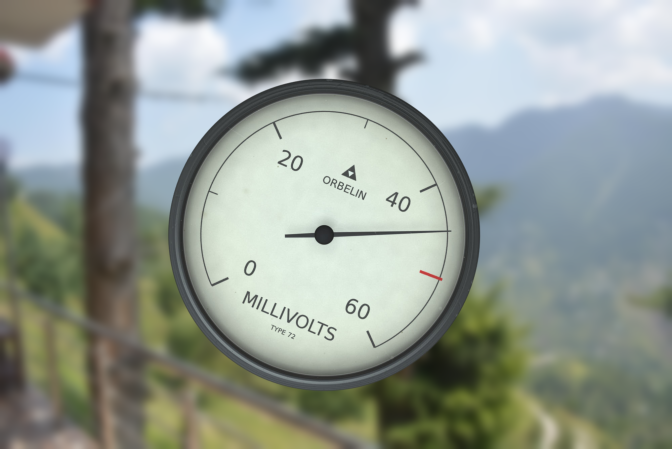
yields 45 mV
